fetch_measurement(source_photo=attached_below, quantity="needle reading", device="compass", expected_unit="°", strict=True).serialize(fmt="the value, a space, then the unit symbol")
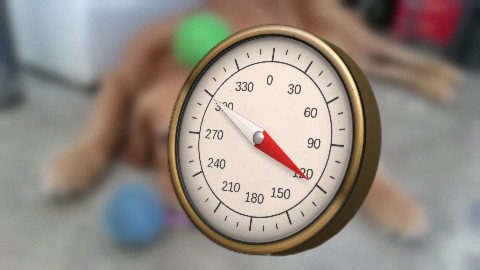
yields 120 °
